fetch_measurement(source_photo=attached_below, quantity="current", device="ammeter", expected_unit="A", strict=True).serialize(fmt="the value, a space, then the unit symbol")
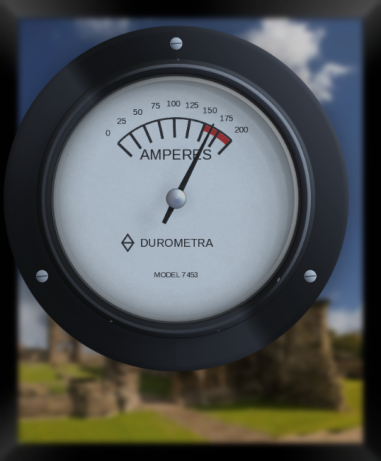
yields 162.5 A
